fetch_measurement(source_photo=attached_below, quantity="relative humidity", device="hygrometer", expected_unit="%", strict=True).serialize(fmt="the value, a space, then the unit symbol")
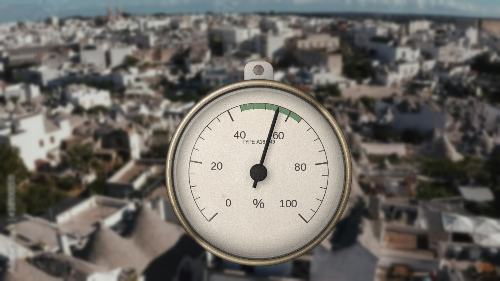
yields 56 %
